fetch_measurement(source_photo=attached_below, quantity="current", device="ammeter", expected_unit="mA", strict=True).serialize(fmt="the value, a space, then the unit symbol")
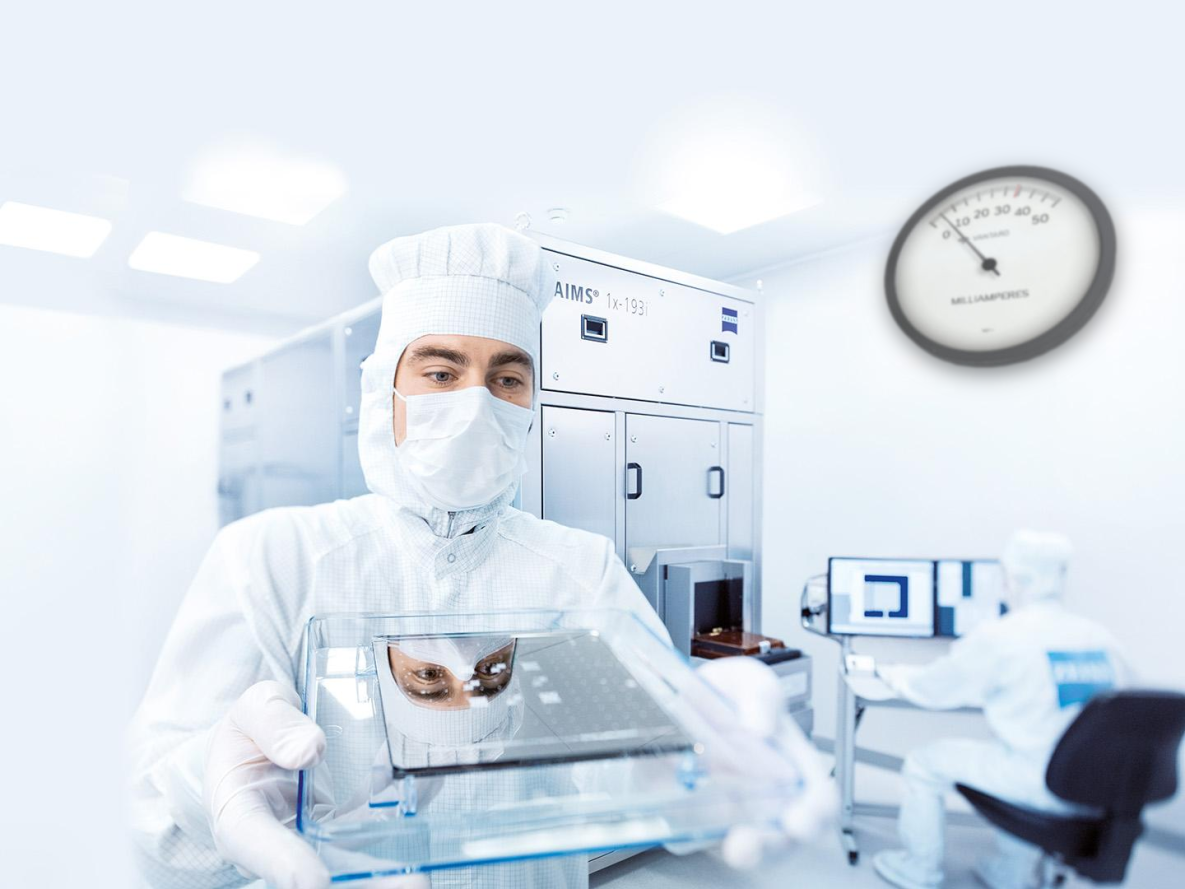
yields 5 mA
